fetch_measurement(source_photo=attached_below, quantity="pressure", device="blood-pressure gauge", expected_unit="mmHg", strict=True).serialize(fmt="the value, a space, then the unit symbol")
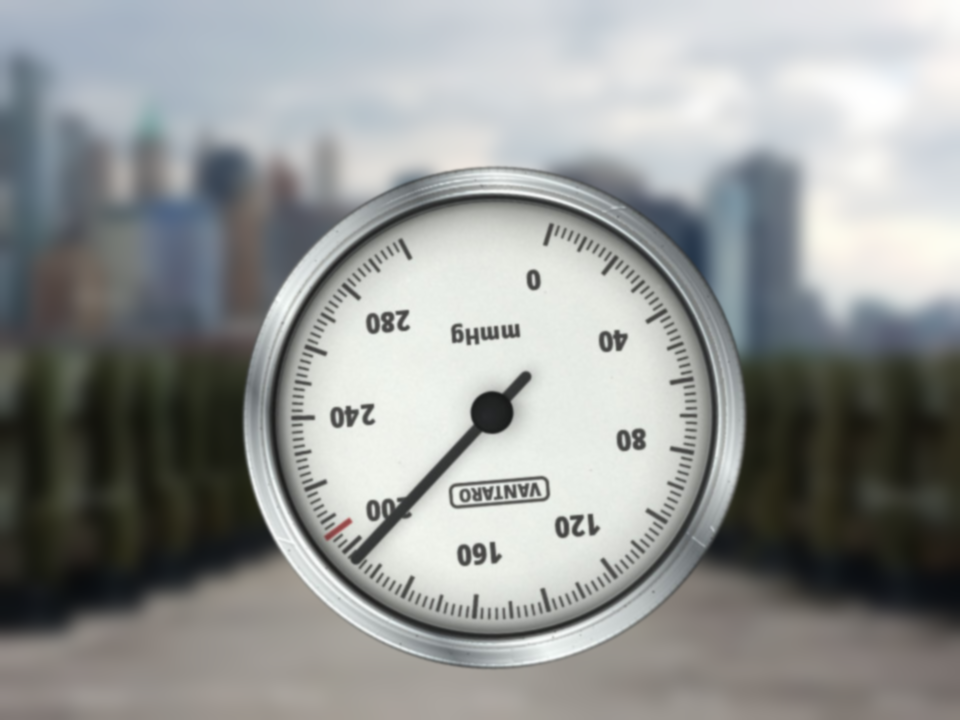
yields 196 mmHg
